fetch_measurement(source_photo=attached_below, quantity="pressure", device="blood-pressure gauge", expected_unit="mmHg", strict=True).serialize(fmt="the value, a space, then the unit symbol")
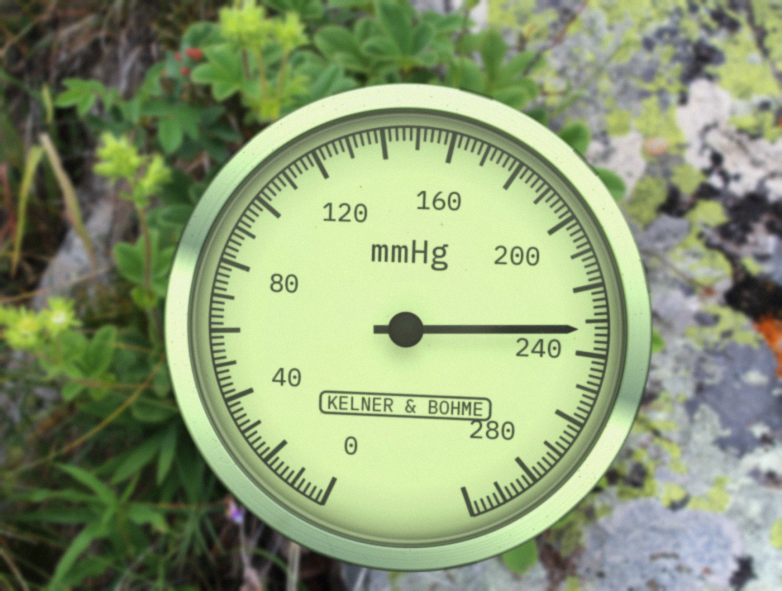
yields 232 mmHg
